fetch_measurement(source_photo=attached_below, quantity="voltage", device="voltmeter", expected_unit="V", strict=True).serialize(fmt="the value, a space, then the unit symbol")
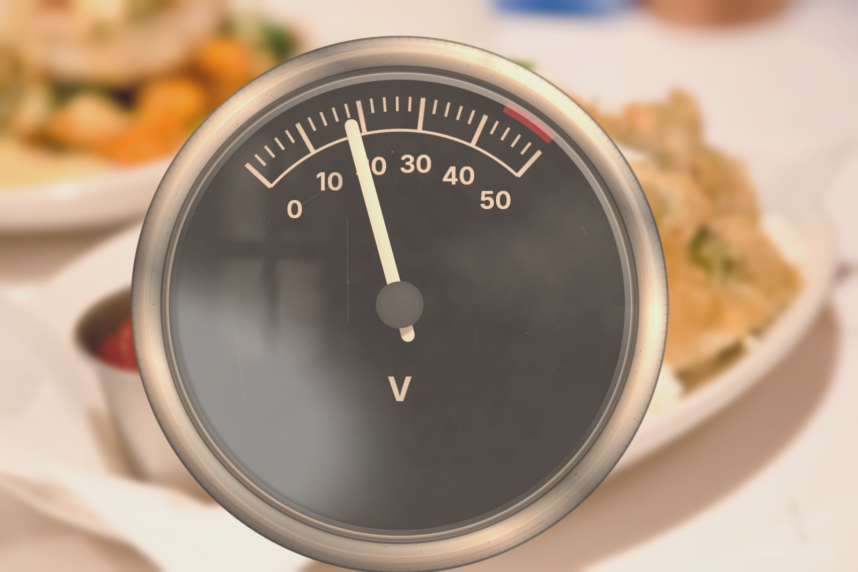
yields 18 V
